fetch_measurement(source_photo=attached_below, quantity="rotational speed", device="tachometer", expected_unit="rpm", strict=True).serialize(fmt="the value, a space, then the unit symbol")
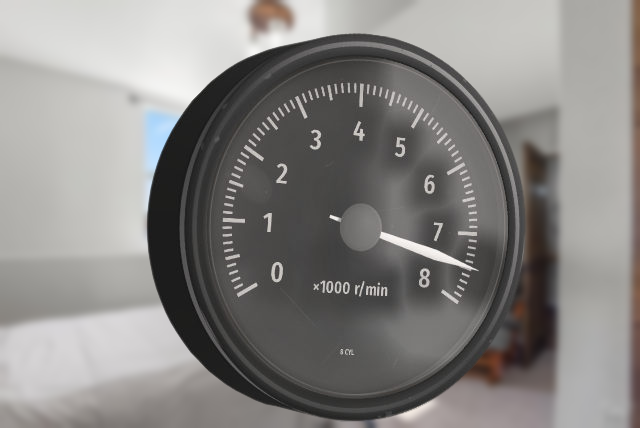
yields 7500 rpm
